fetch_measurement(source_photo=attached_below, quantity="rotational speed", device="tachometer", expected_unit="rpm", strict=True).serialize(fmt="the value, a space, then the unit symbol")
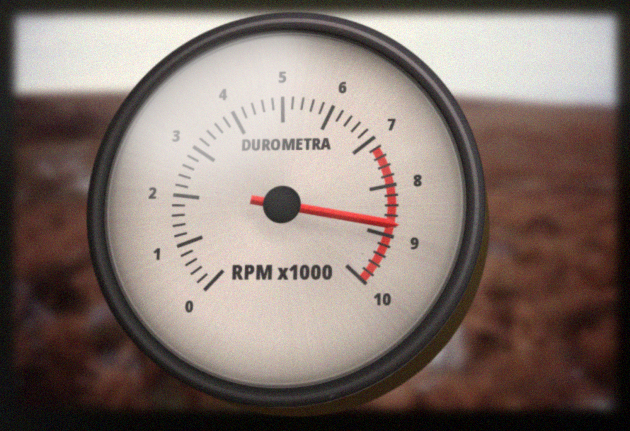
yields 8800 rpm
